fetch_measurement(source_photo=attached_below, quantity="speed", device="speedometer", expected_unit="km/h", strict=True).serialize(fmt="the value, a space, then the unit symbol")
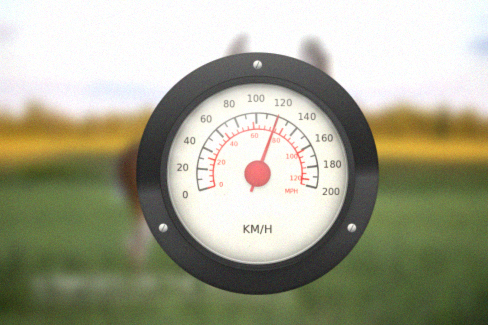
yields 120 km/h
